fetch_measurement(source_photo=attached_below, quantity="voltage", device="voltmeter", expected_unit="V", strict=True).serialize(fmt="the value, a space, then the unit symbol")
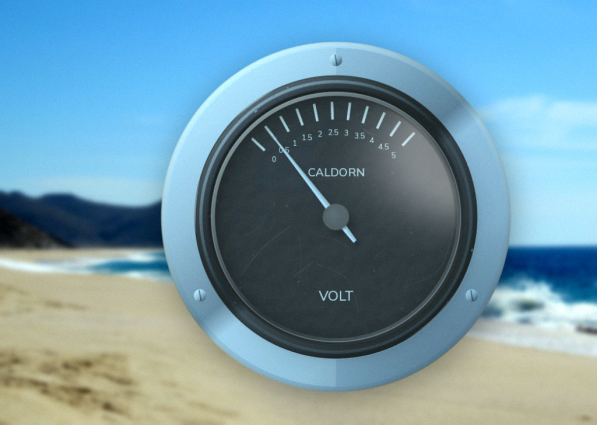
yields 0.5 V
